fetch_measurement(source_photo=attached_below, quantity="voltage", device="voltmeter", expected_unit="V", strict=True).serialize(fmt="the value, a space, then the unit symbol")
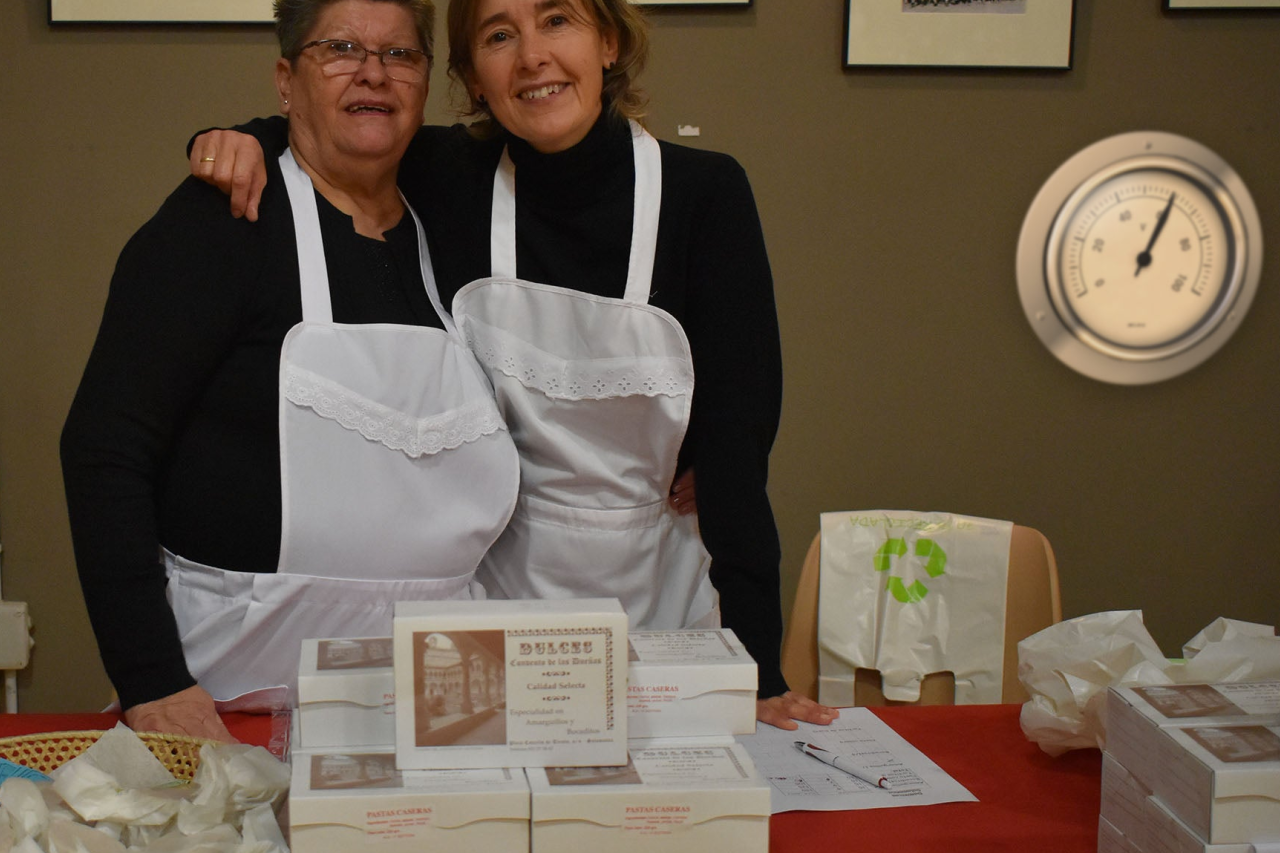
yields 60 V
